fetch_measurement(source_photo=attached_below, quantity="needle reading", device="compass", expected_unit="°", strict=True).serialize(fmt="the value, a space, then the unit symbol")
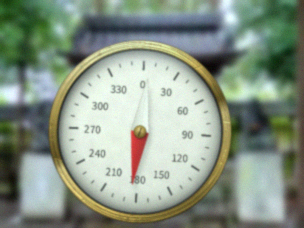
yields 185 °
